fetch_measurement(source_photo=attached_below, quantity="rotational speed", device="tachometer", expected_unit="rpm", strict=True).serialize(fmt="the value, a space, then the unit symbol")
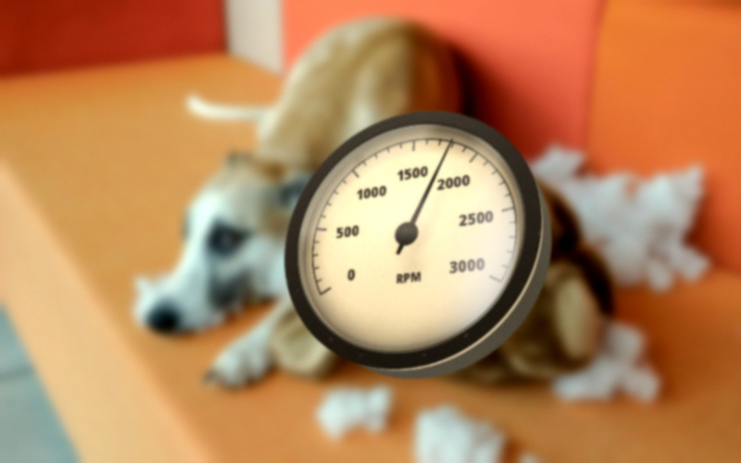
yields 1800 rpm
